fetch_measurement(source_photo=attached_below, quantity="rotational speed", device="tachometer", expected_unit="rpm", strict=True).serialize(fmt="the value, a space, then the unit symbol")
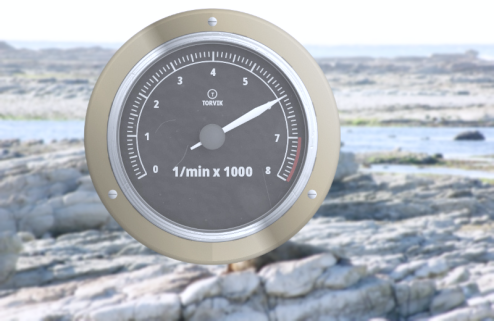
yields 6000 rpm
